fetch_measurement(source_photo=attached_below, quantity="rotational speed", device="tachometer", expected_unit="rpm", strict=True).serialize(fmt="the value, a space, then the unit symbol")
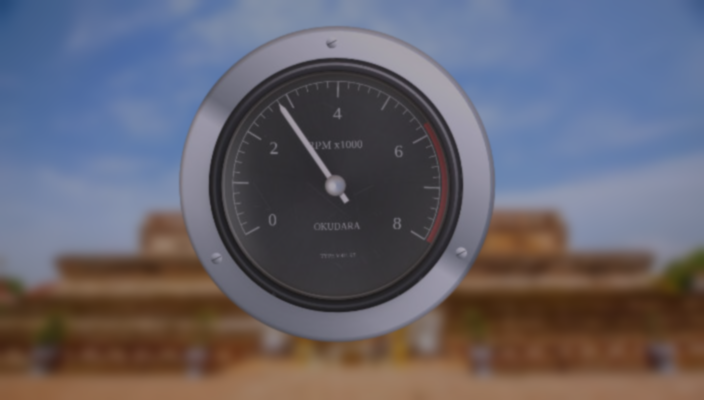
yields 2800 rpm
